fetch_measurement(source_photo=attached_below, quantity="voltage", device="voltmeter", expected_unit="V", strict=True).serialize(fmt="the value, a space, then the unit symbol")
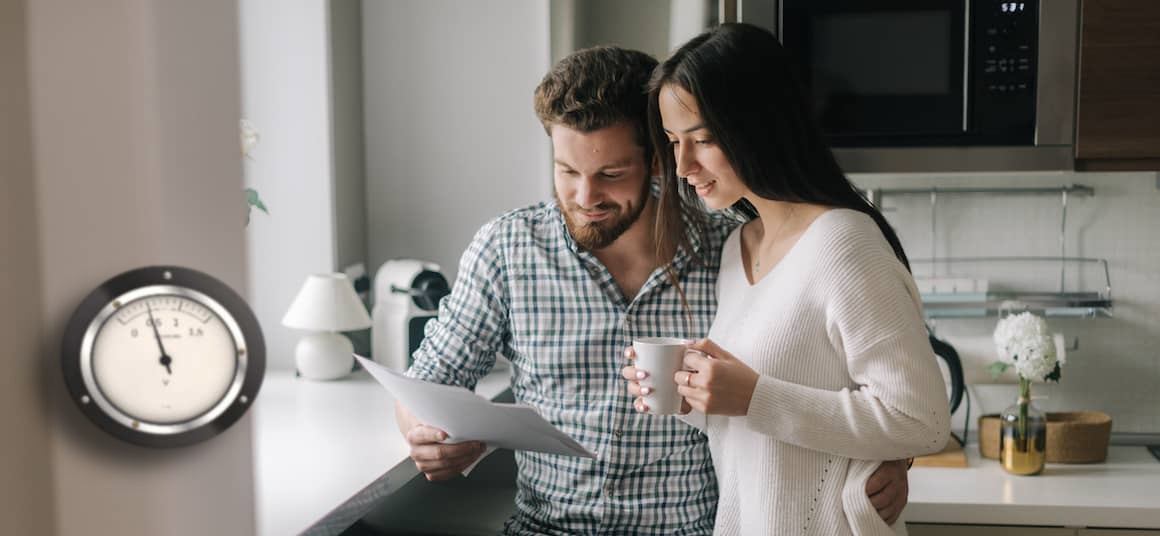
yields 0.5 V
